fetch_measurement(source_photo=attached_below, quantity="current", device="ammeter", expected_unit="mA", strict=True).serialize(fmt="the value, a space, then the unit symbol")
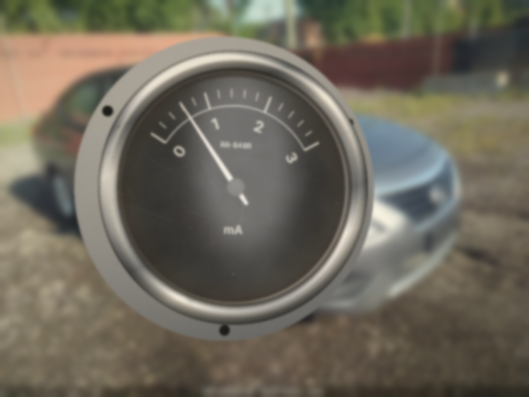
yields 0.6 mA
